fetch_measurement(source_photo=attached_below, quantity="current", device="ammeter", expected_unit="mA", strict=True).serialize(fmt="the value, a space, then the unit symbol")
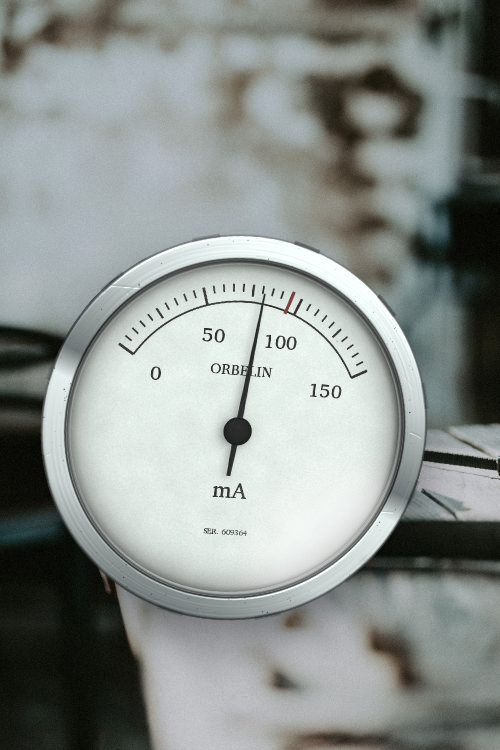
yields 80 mA
